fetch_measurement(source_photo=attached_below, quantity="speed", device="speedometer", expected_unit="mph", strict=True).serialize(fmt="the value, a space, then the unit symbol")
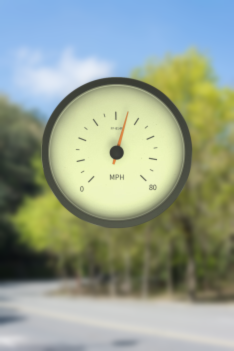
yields 45 mph
